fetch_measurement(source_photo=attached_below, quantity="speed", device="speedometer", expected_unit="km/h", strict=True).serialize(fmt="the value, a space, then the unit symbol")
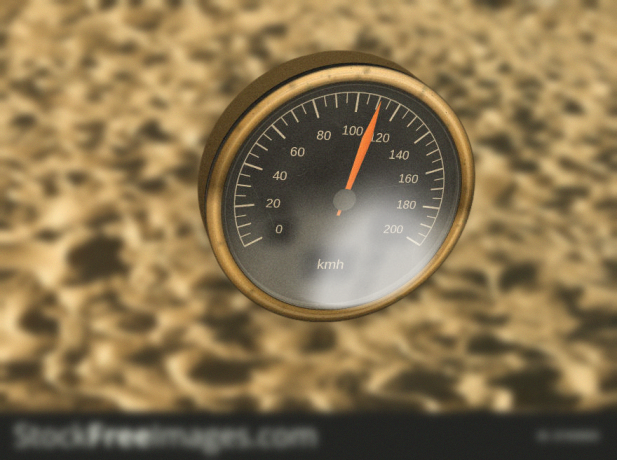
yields 110 km/h
